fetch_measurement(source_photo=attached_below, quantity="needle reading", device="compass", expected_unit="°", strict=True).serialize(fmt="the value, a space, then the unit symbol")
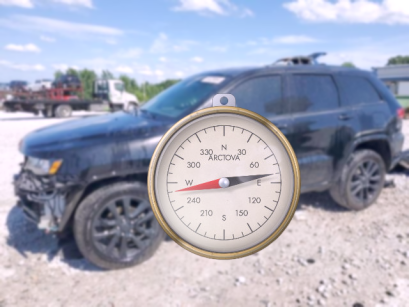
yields 260 °
